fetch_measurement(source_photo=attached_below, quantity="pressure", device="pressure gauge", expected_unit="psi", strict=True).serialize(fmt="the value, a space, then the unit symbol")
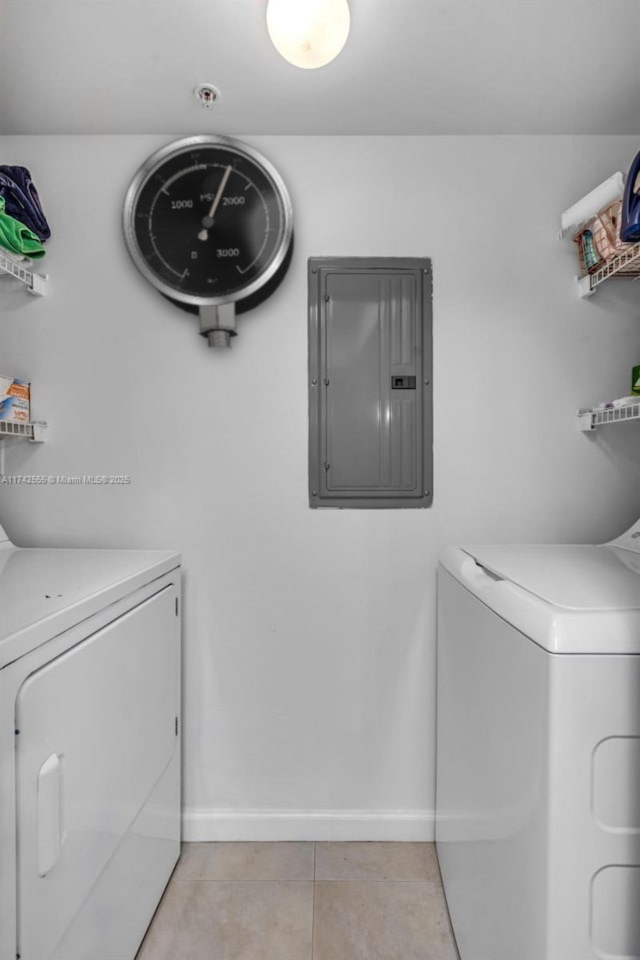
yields 1750 psi
